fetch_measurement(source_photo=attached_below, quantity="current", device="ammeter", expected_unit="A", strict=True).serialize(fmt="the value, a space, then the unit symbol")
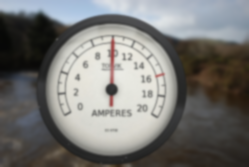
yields 10 A
